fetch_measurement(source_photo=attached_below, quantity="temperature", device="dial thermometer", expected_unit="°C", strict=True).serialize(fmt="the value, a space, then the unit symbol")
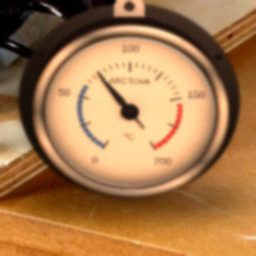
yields 75 °C
